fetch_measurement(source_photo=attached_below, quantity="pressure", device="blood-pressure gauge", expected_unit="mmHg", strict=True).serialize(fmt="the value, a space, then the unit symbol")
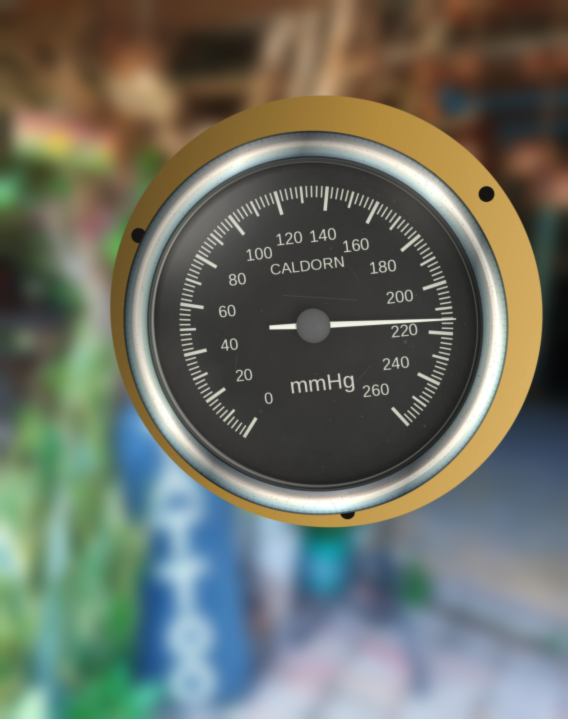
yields 214 mmHg
